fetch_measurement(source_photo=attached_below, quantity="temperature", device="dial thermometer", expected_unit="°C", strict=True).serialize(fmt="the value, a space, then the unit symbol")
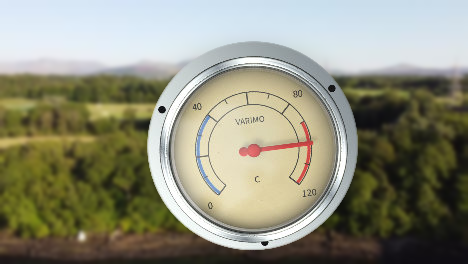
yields 100 °C
